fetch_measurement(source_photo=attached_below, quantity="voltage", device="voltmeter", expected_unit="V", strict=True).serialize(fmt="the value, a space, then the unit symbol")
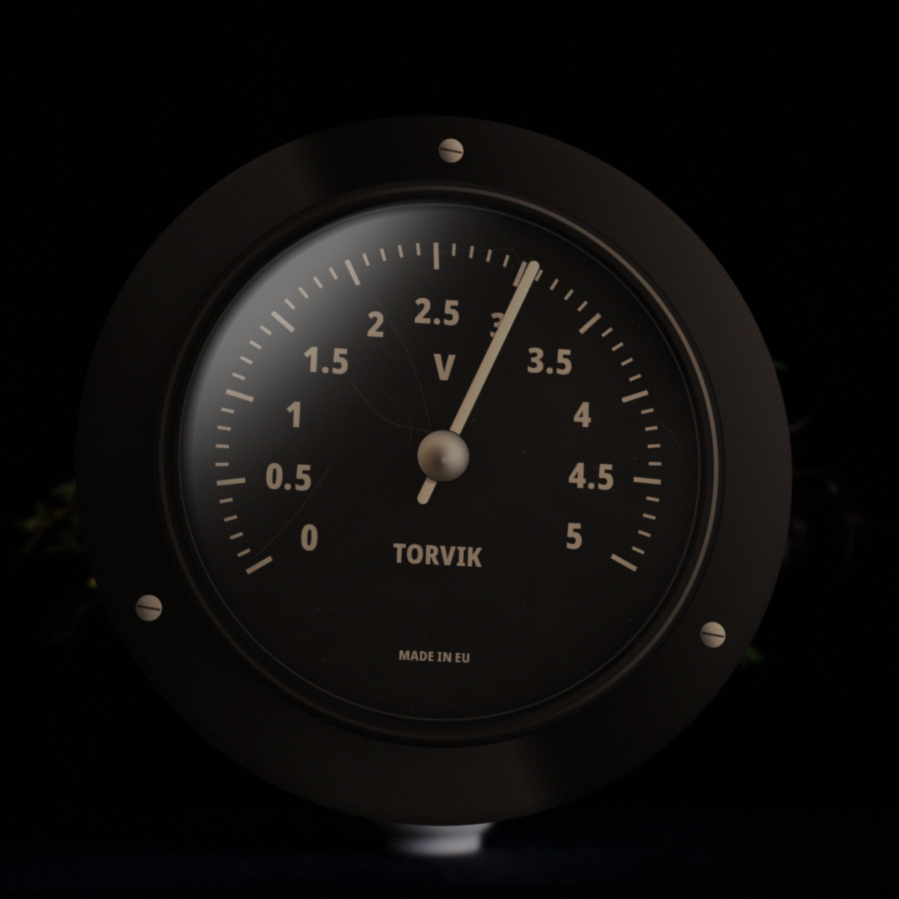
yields 3.05 V
